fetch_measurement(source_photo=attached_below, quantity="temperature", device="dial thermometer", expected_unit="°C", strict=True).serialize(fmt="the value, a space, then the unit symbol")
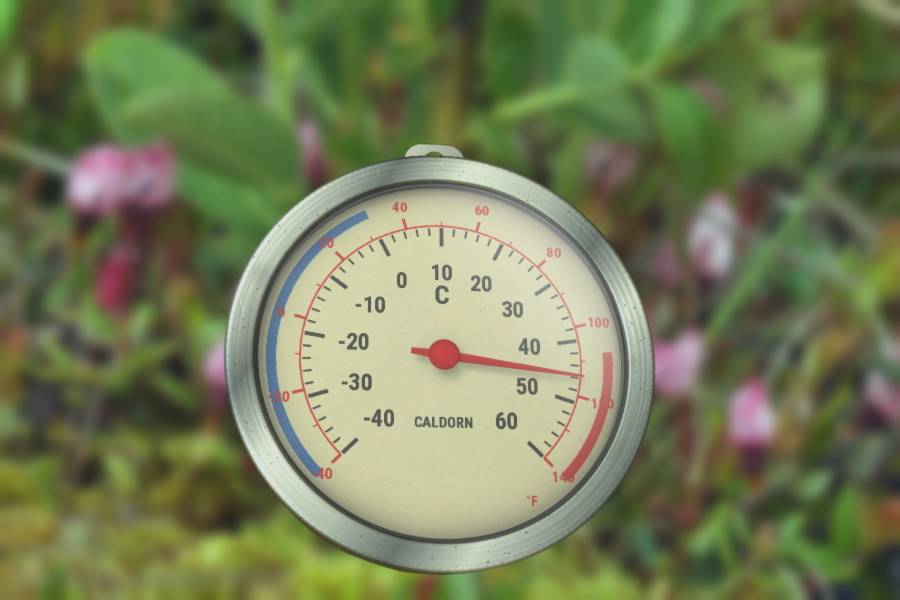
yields 46 °C
